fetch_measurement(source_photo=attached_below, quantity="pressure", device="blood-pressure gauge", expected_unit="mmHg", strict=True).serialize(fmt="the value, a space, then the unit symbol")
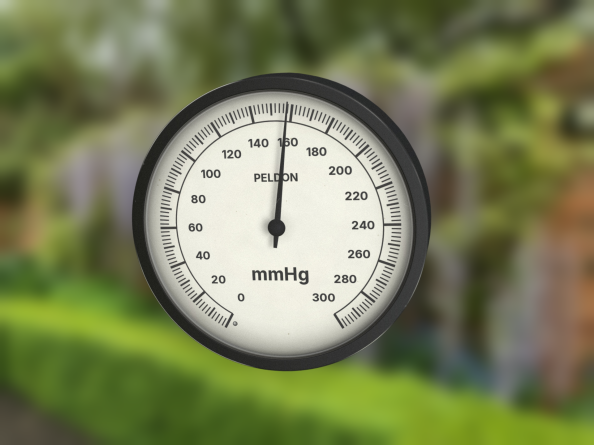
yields 158 mmHg
